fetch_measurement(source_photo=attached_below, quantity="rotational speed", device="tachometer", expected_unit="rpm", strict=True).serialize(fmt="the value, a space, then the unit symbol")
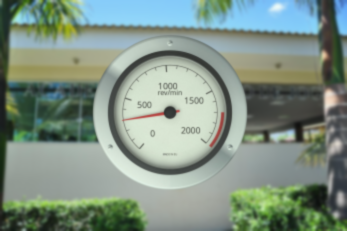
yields 300 rpm
